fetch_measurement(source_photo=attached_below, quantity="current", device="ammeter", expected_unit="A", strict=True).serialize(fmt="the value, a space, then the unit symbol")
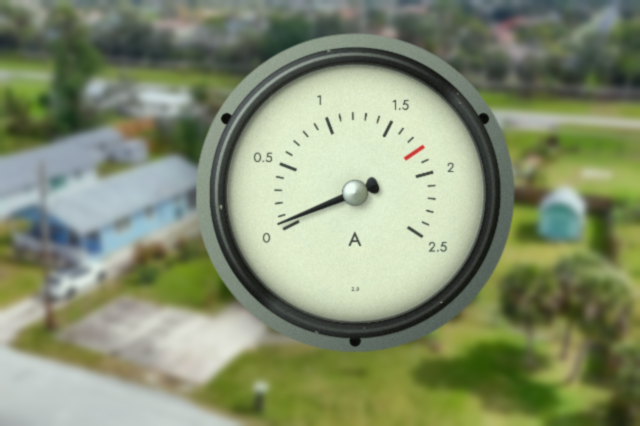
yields 0.05 A
